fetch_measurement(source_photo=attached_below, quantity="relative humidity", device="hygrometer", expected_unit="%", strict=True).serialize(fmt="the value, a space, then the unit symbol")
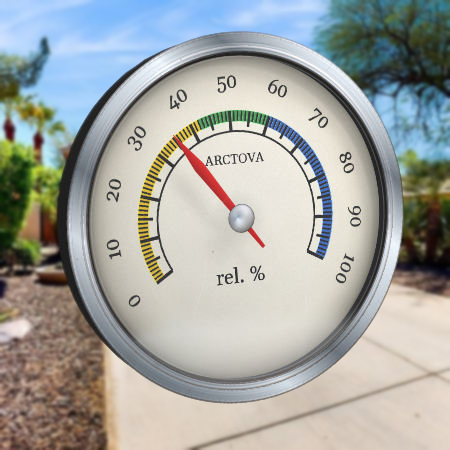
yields 35 %
